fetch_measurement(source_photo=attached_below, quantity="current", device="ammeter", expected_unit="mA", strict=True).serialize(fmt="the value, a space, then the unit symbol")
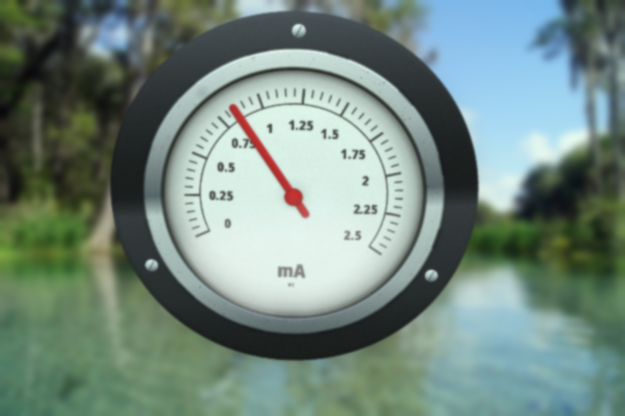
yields 0.85 mA
